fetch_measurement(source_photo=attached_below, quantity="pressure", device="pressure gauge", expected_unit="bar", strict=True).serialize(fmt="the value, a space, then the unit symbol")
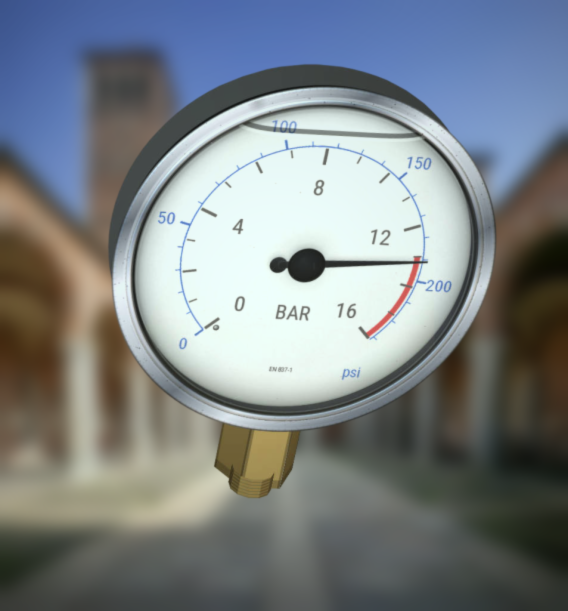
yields 13 bar
